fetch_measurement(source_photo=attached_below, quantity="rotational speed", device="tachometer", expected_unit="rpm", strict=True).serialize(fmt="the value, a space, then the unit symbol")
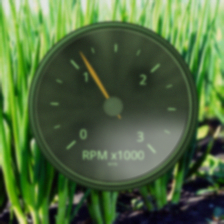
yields 1125 rpm
